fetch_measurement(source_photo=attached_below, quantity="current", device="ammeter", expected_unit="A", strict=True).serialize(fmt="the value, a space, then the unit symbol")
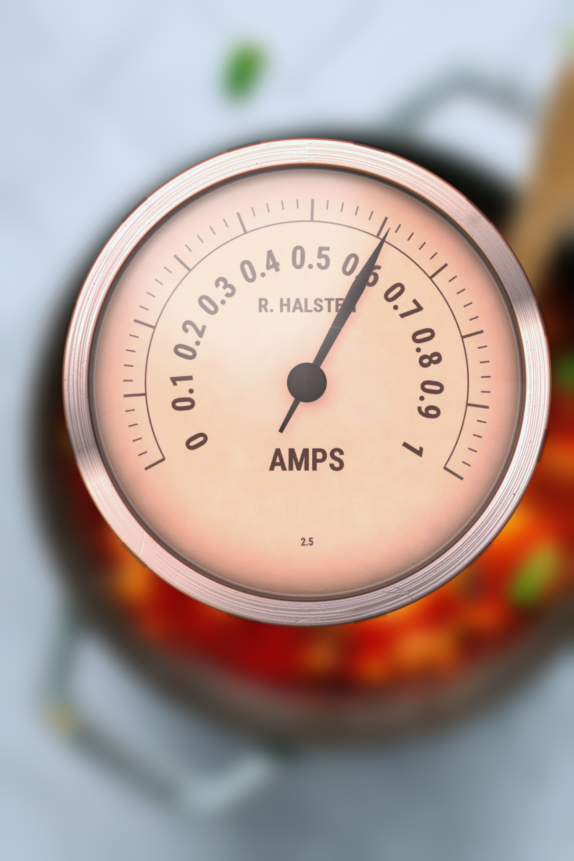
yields 0.61 A
